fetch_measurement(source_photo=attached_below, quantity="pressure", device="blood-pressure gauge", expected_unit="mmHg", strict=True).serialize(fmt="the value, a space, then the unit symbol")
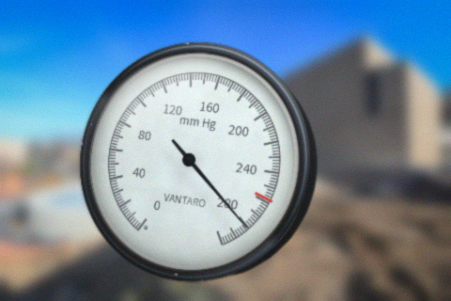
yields 280 mmHg
